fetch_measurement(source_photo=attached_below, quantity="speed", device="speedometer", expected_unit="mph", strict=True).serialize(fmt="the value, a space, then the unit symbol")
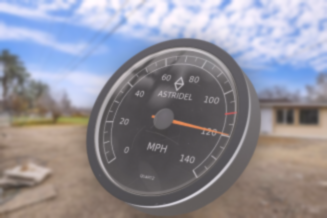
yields 120 mph
